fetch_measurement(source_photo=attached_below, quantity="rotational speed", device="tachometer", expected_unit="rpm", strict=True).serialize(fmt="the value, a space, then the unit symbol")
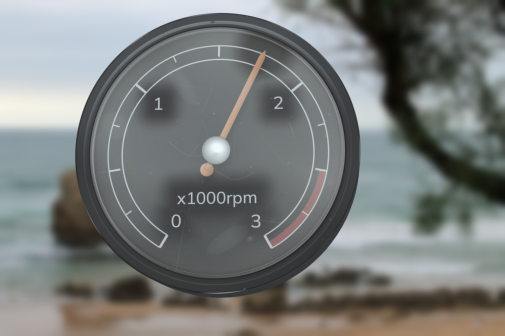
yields 1750 rpm
